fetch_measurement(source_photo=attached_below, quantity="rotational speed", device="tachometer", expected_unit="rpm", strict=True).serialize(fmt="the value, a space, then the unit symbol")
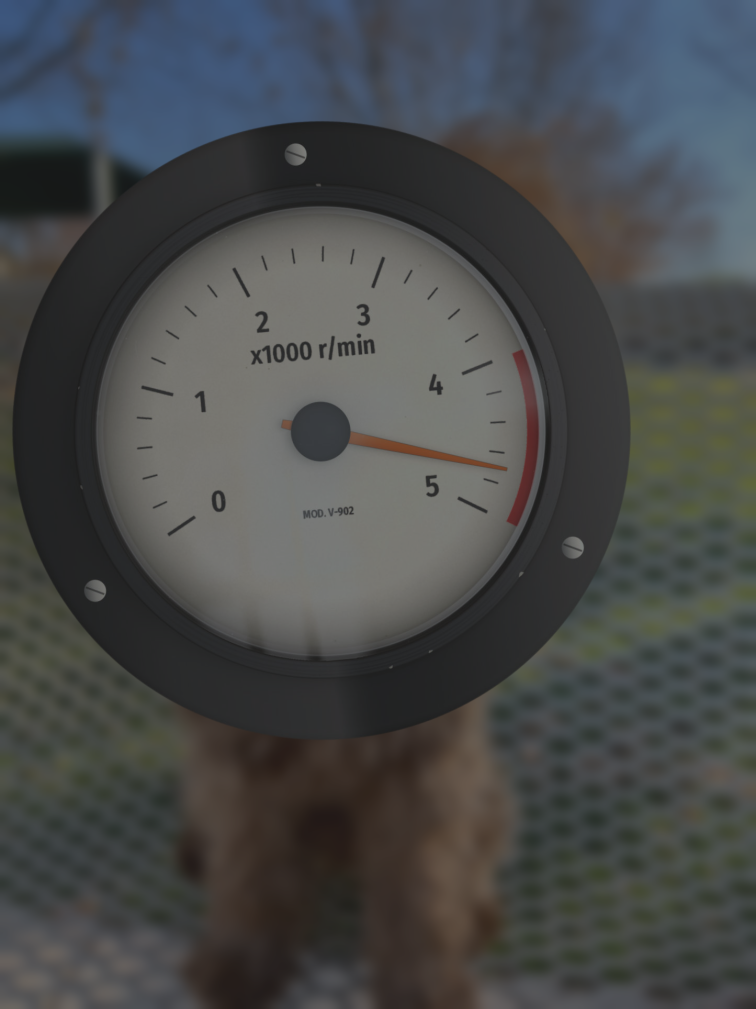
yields 4700 rpm
